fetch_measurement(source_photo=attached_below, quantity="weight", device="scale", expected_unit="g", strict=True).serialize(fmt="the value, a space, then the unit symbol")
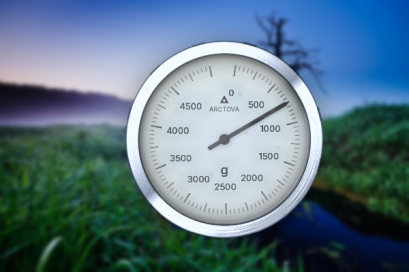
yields 750 g
